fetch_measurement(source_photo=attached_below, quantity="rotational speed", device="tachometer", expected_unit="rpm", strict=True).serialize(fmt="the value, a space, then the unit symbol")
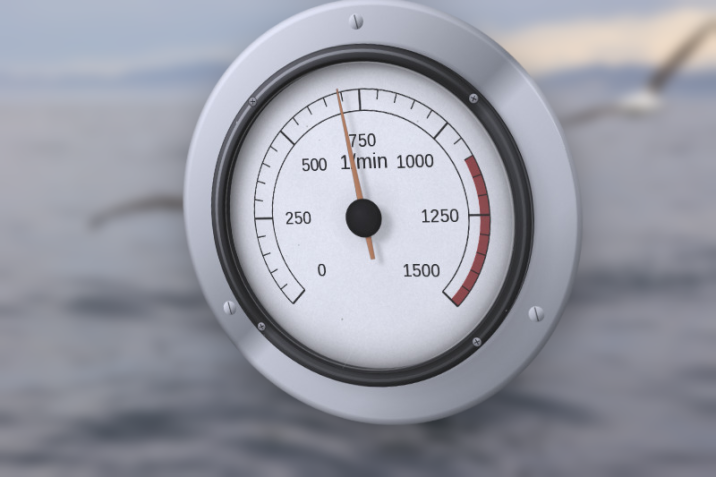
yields 700 rpm
